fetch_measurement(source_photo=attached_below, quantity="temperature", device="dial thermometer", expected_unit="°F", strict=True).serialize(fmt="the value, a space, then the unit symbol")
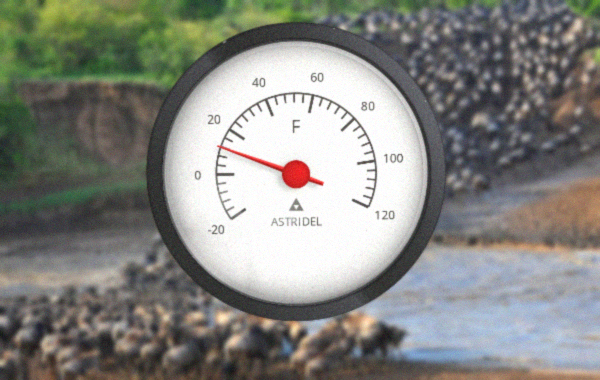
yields 12 °F
